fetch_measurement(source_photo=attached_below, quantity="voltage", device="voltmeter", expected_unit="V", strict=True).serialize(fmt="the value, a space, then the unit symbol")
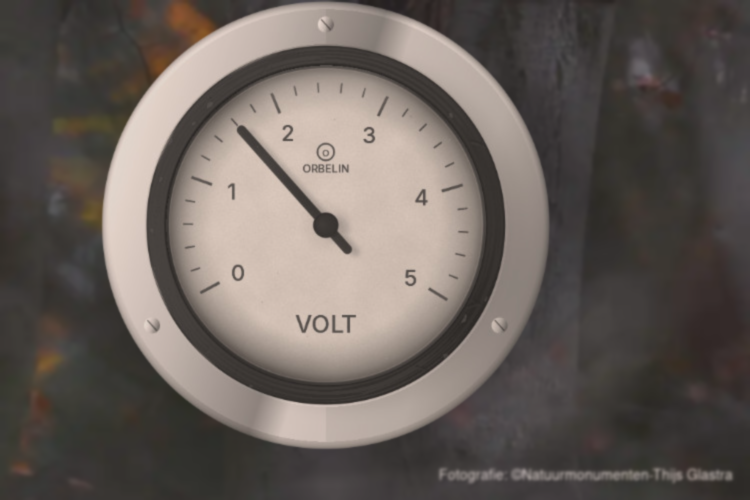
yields 1.6 V
